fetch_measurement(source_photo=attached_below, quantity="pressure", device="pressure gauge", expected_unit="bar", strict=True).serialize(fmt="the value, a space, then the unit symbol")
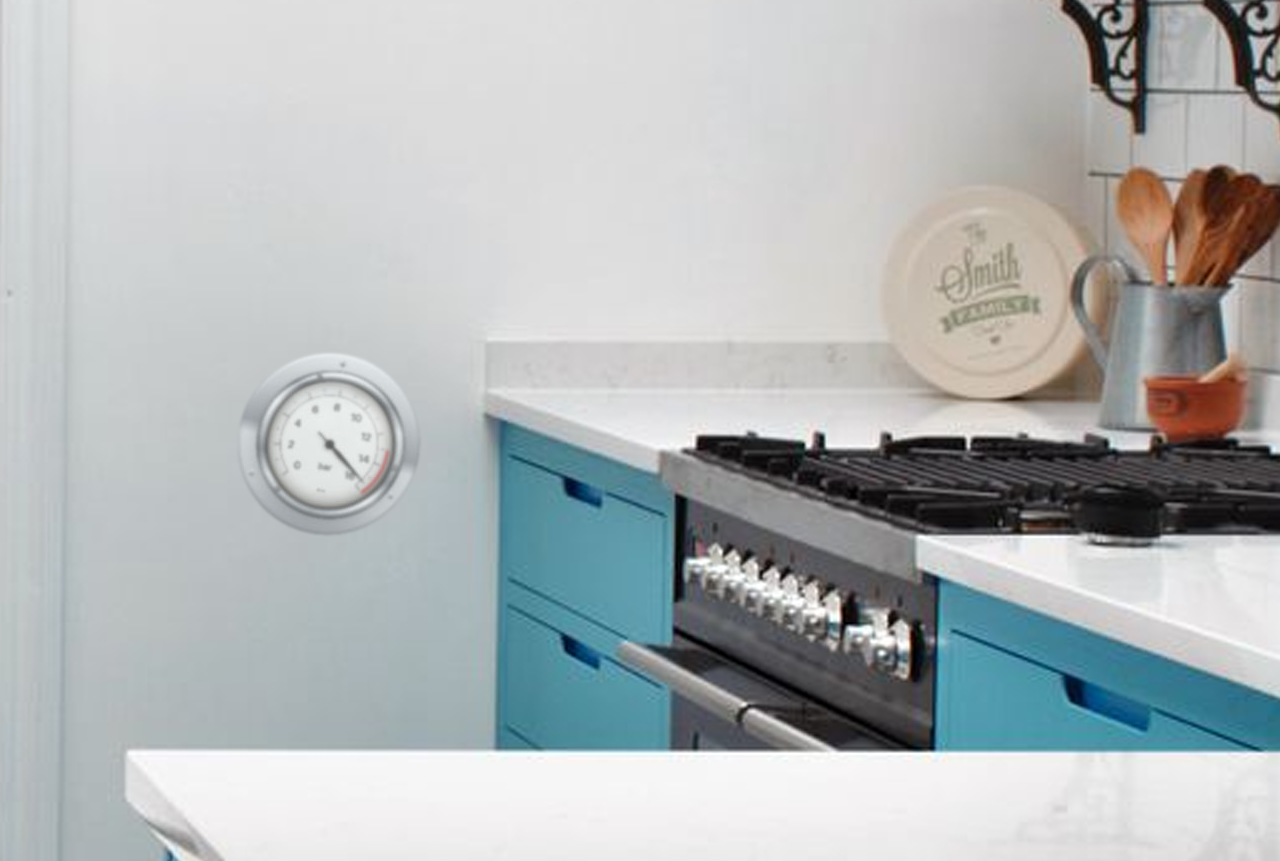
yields 15.5 bar
